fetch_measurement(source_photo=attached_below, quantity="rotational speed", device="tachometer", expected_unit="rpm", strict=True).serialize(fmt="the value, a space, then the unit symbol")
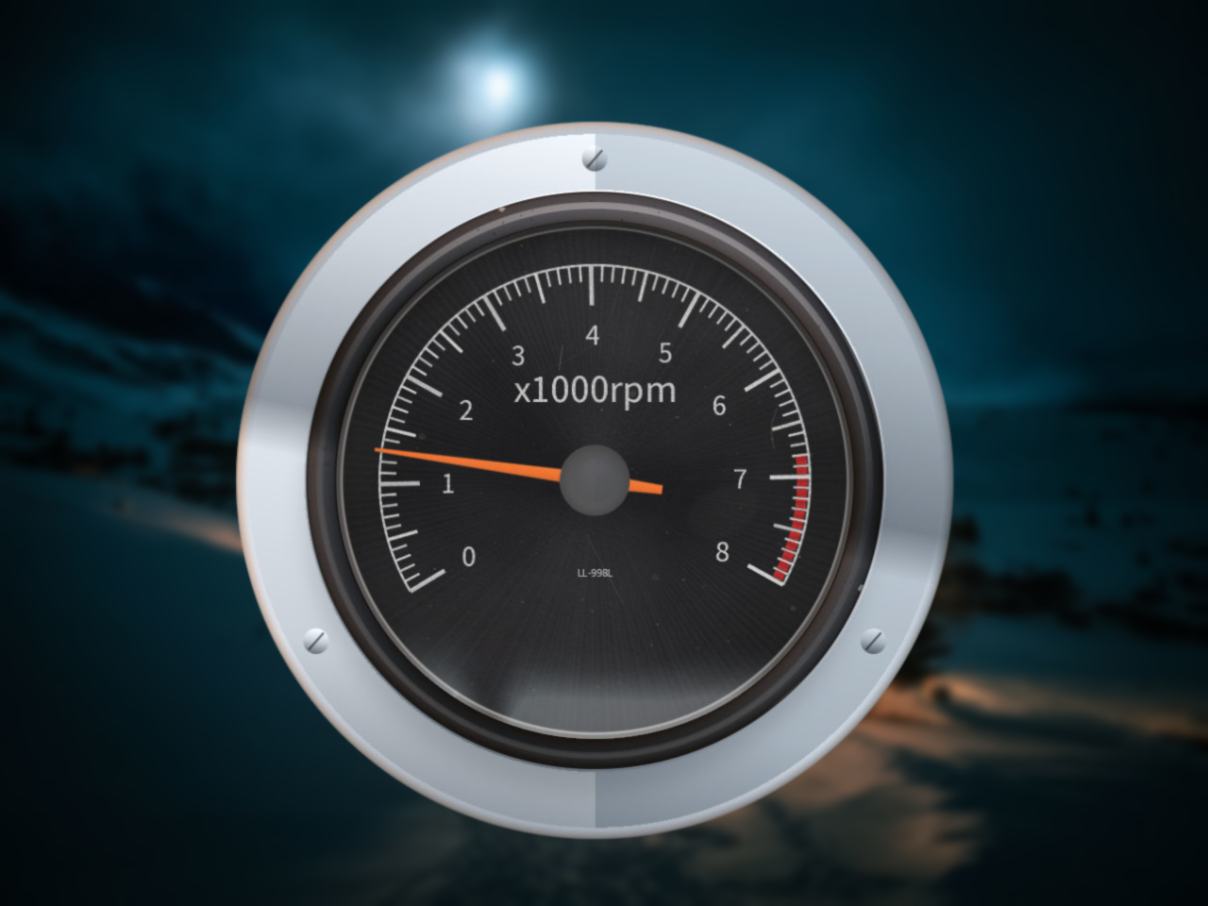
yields 1300 rpm
